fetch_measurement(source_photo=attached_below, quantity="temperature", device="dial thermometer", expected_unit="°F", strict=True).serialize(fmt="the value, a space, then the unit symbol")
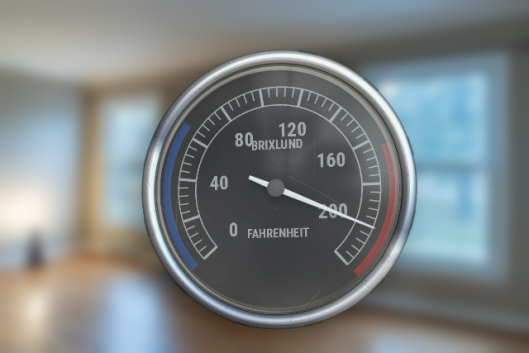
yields 200 °F
